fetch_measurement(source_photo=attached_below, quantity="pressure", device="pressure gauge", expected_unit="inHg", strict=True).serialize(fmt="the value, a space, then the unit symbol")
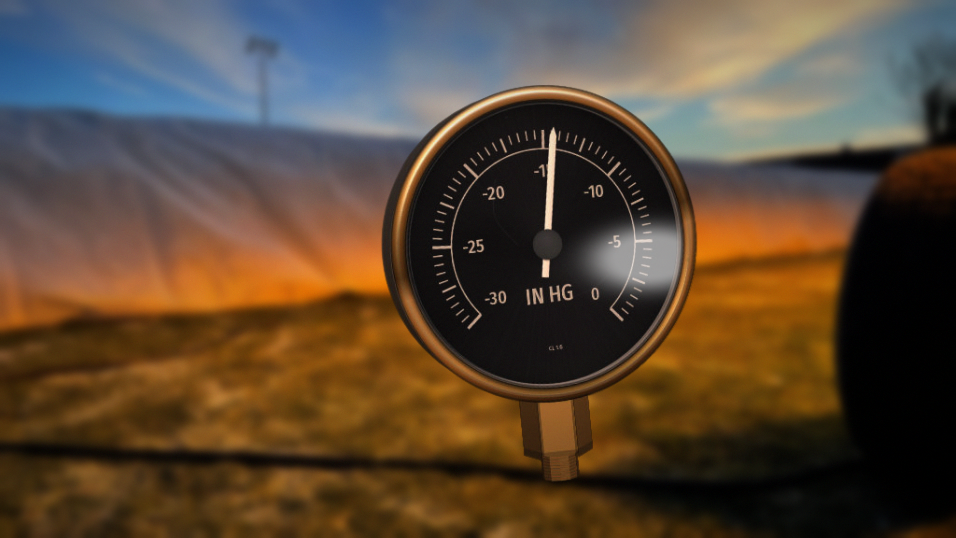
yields -14.5 inHg
